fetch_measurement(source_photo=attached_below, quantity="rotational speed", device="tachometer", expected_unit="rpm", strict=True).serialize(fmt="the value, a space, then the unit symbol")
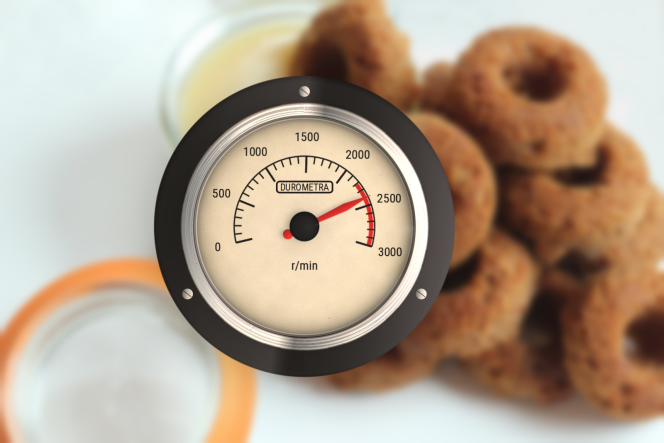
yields 2400 rpm
